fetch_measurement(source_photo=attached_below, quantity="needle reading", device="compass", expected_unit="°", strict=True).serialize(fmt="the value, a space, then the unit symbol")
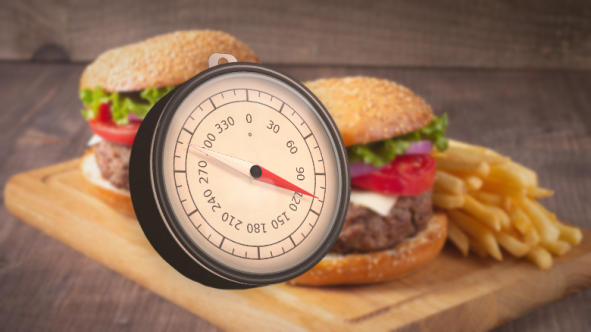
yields 110 °
